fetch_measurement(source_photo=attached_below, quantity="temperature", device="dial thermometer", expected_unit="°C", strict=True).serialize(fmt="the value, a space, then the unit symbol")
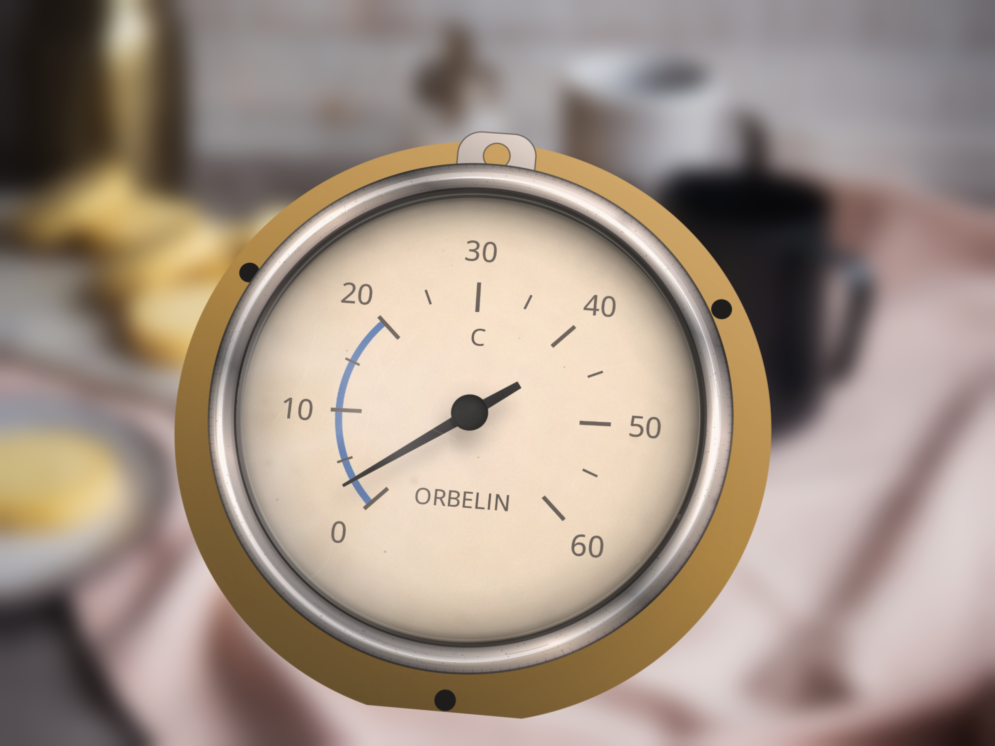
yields 2.5 °C
